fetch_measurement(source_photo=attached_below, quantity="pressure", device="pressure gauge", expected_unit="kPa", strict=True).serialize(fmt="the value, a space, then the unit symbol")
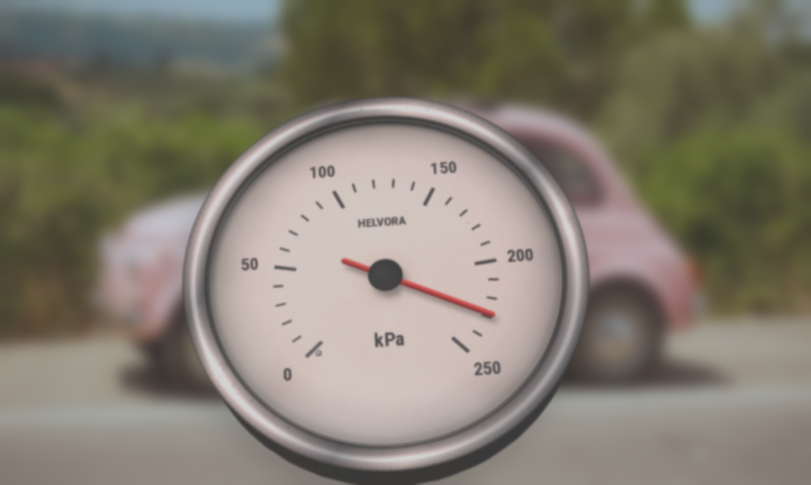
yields 230 kPa
